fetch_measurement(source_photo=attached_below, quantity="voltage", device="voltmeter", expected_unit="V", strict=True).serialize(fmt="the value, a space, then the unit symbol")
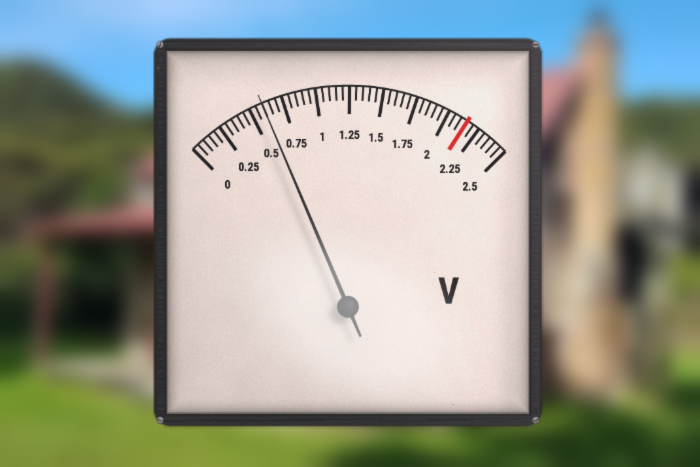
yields 0.6 V
